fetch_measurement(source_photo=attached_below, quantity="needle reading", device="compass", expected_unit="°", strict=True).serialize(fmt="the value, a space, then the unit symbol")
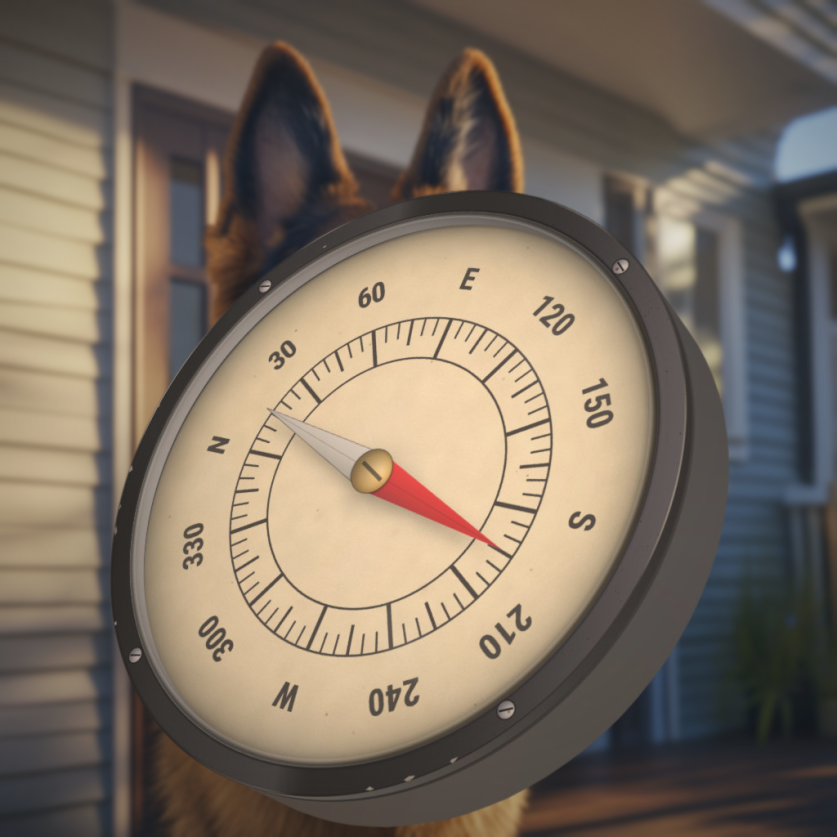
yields 195 °
